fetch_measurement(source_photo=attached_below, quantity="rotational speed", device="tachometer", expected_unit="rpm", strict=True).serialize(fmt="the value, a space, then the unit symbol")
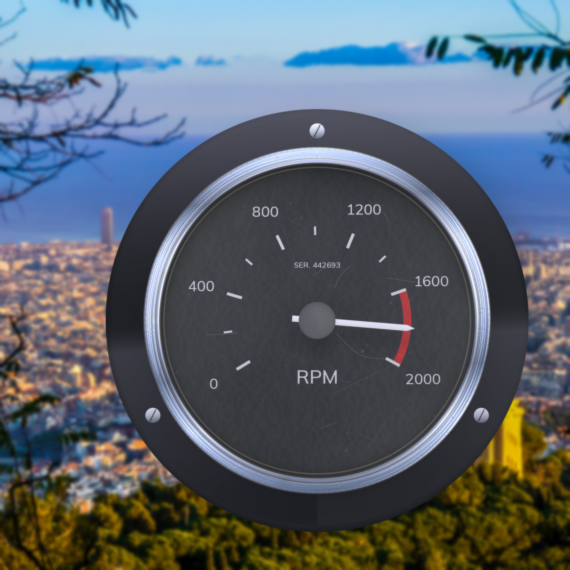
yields 1800 rpm
